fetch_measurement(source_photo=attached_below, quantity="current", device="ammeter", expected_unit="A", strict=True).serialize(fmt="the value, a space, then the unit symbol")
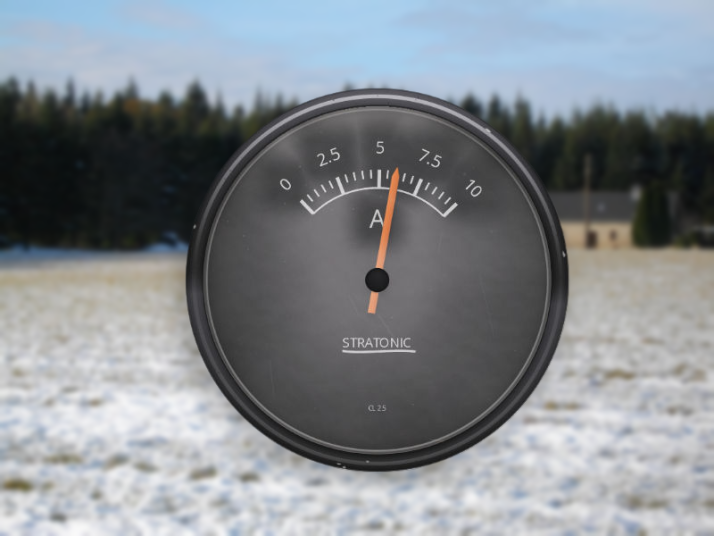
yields 6 A
